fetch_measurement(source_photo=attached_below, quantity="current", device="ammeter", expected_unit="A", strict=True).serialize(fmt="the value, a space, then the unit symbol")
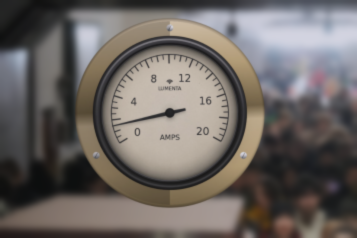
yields 1.5 A
